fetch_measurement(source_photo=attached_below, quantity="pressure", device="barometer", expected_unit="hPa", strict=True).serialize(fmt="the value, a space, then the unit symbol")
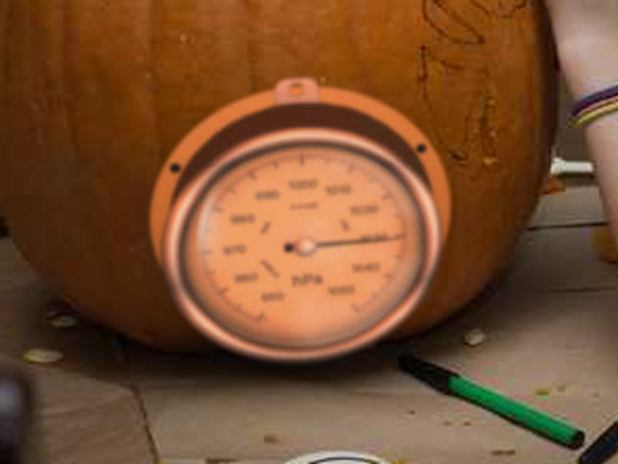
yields 1030 hPa
